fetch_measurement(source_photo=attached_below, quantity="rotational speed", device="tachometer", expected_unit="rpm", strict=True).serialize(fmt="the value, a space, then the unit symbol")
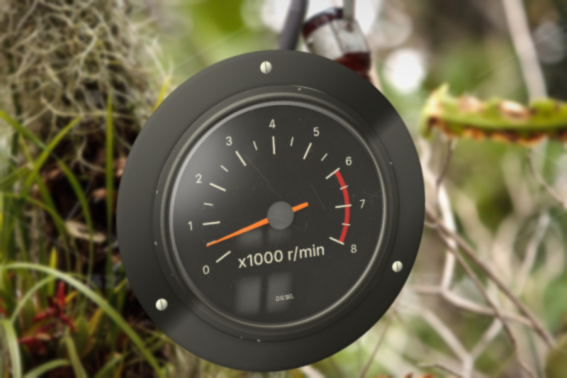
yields 500 rpm
